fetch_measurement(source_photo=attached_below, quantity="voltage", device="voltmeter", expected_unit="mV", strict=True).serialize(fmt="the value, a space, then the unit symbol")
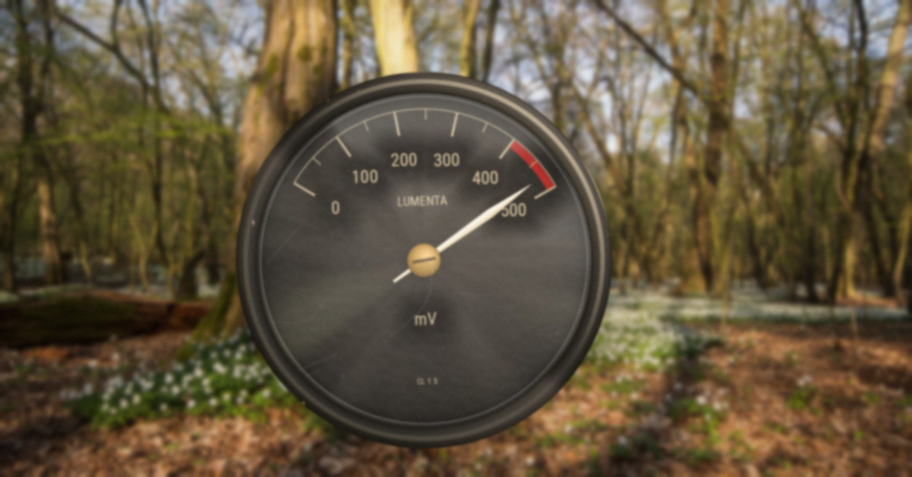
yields 475 mV
